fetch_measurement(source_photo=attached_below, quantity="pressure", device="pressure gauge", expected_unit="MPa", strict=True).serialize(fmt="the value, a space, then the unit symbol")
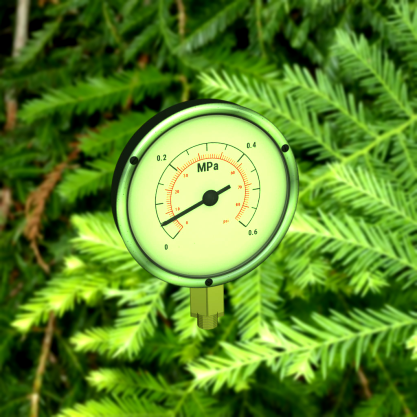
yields 0.05 MPa
